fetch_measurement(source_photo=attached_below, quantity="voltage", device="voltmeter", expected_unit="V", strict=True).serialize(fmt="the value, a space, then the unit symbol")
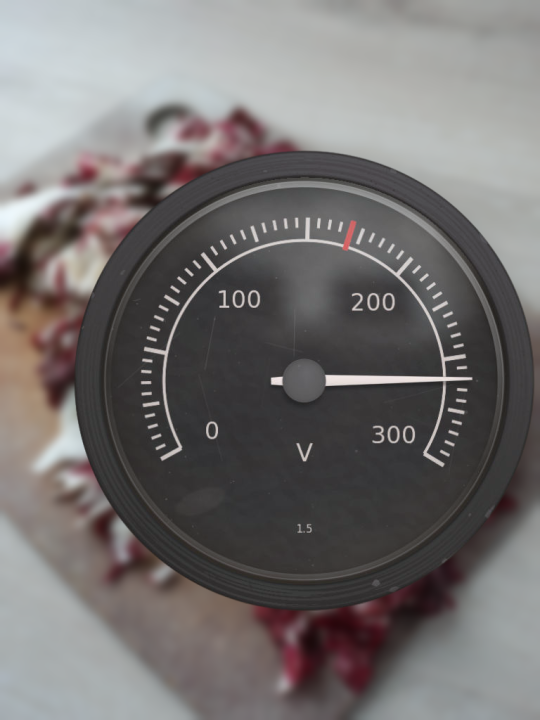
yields 260 V
